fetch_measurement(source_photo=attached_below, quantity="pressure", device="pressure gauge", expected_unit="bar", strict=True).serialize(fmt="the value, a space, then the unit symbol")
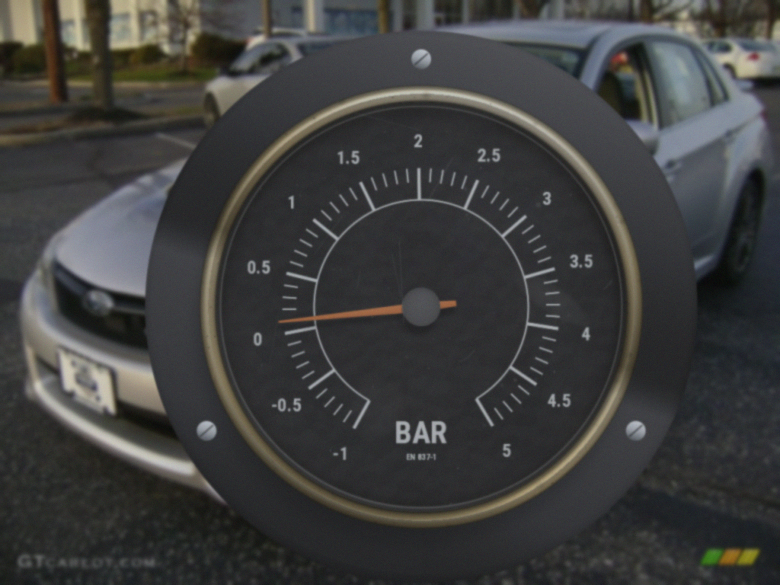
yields 0.1 bar
